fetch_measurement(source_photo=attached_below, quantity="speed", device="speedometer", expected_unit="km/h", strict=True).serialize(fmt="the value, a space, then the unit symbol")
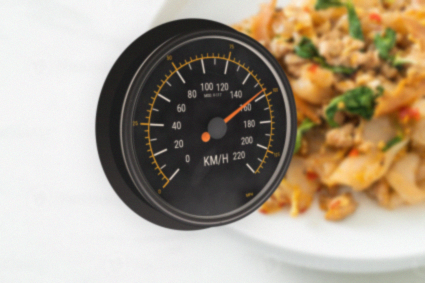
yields 155 km/h
